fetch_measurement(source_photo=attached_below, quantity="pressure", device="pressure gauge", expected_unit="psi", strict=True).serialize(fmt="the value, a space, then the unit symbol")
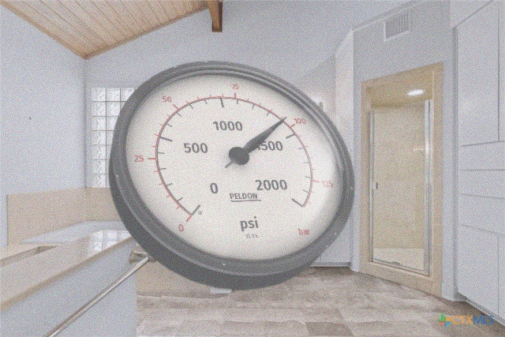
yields 1400 psi
